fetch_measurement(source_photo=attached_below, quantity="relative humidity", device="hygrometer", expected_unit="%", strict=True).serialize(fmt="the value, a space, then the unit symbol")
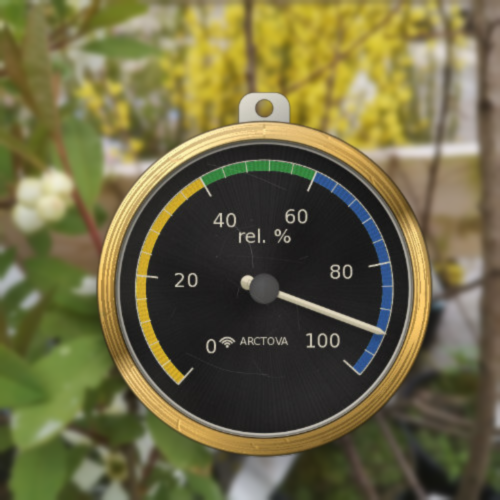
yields 92 %
